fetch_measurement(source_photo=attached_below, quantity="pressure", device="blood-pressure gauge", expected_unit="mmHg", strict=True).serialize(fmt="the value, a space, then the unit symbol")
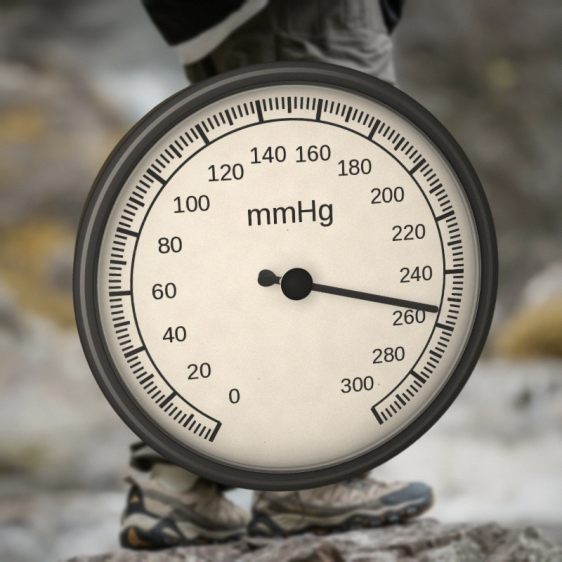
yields 254 mmHg
